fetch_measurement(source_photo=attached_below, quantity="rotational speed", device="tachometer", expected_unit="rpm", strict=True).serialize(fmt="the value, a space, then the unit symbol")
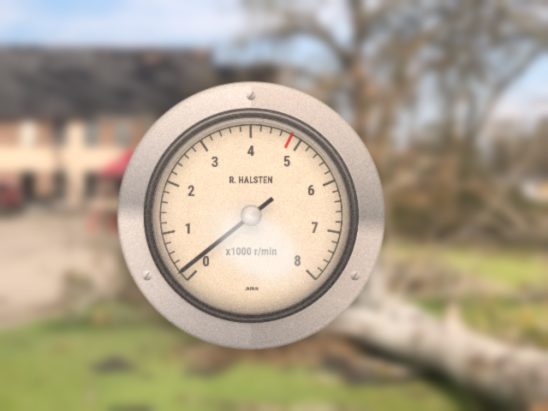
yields 200 rpm
